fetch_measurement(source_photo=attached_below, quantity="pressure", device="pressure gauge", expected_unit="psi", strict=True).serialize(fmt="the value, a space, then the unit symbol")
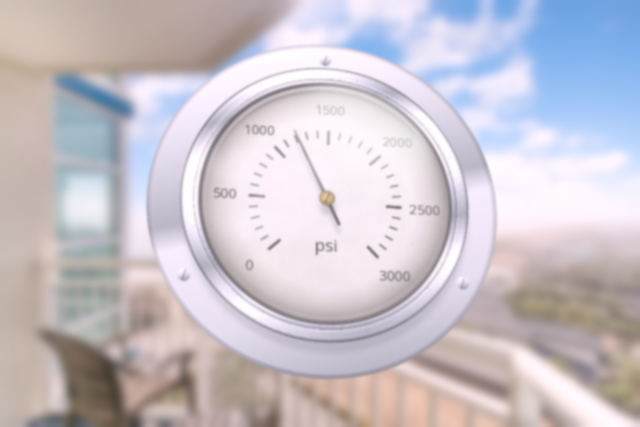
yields 1200 psi
